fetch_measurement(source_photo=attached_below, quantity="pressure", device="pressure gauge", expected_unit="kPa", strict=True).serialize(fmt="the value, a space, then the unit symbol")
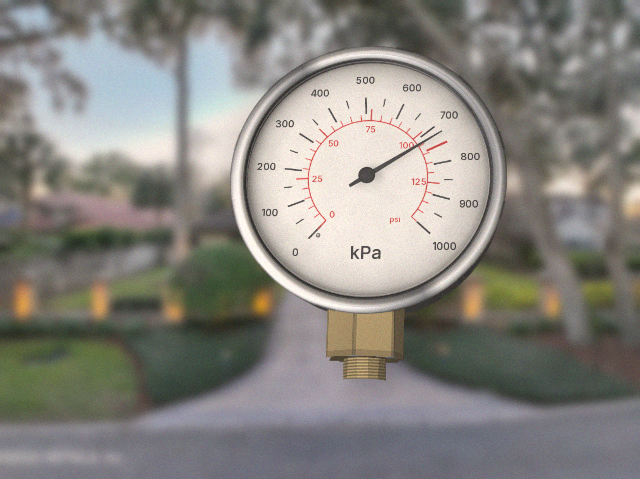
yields 725 kPa
